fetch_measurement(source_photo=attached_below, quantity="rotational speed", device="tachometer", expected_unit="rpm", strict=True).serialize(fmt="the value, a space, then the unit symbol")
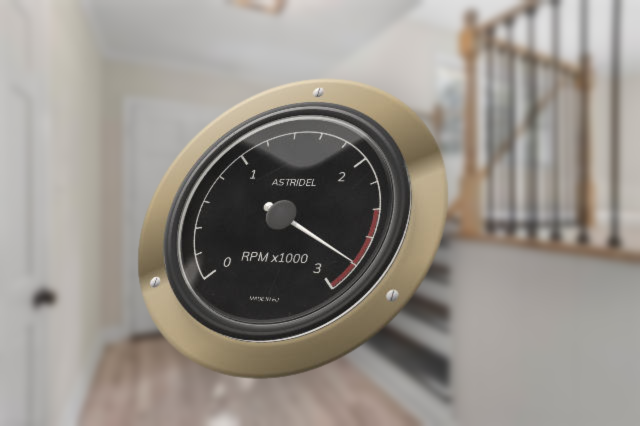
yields 2800 rpm
